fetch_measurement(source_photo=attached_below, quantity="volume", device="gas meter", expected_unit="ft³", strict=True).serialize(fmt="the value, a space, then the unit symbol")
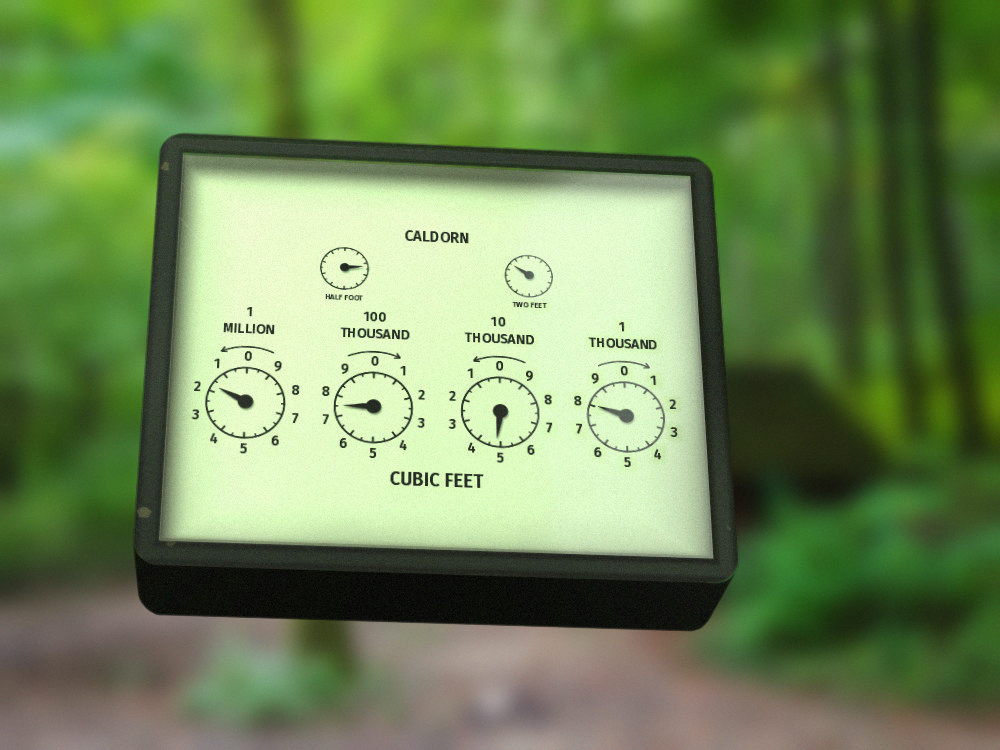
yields 174800 ft³
